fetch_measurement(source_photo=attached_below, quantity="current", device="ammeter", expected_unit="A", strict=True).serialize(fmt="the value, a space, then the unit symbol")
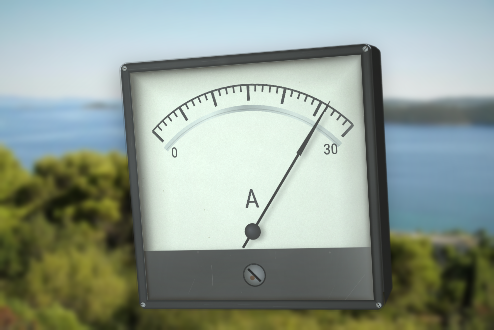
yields 26 A
